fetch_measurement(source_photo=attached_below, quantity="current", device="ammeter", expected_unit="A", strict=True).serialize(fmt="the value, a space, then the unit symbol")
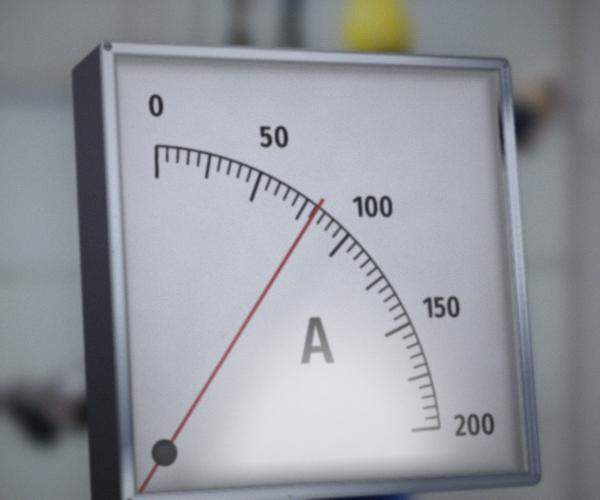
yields 80 A
